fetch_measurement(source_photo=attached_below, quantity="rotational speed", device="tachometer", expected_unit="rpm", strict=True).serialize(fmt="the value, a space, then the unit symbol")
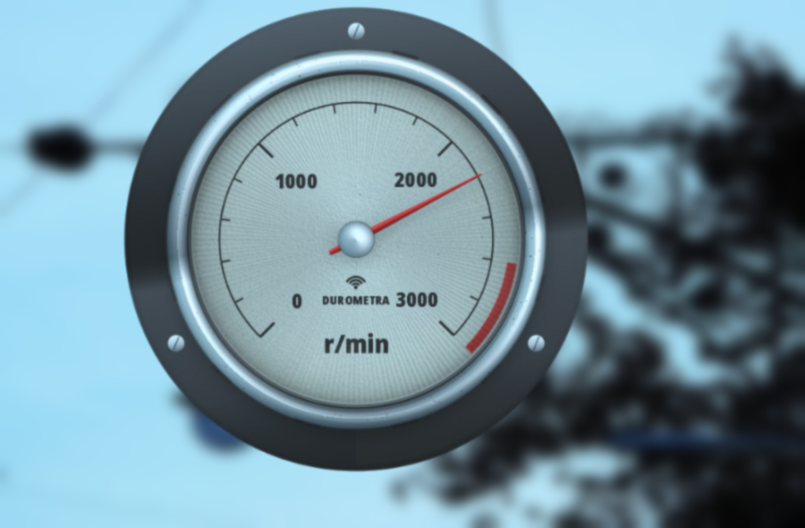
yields 2200 rpm
